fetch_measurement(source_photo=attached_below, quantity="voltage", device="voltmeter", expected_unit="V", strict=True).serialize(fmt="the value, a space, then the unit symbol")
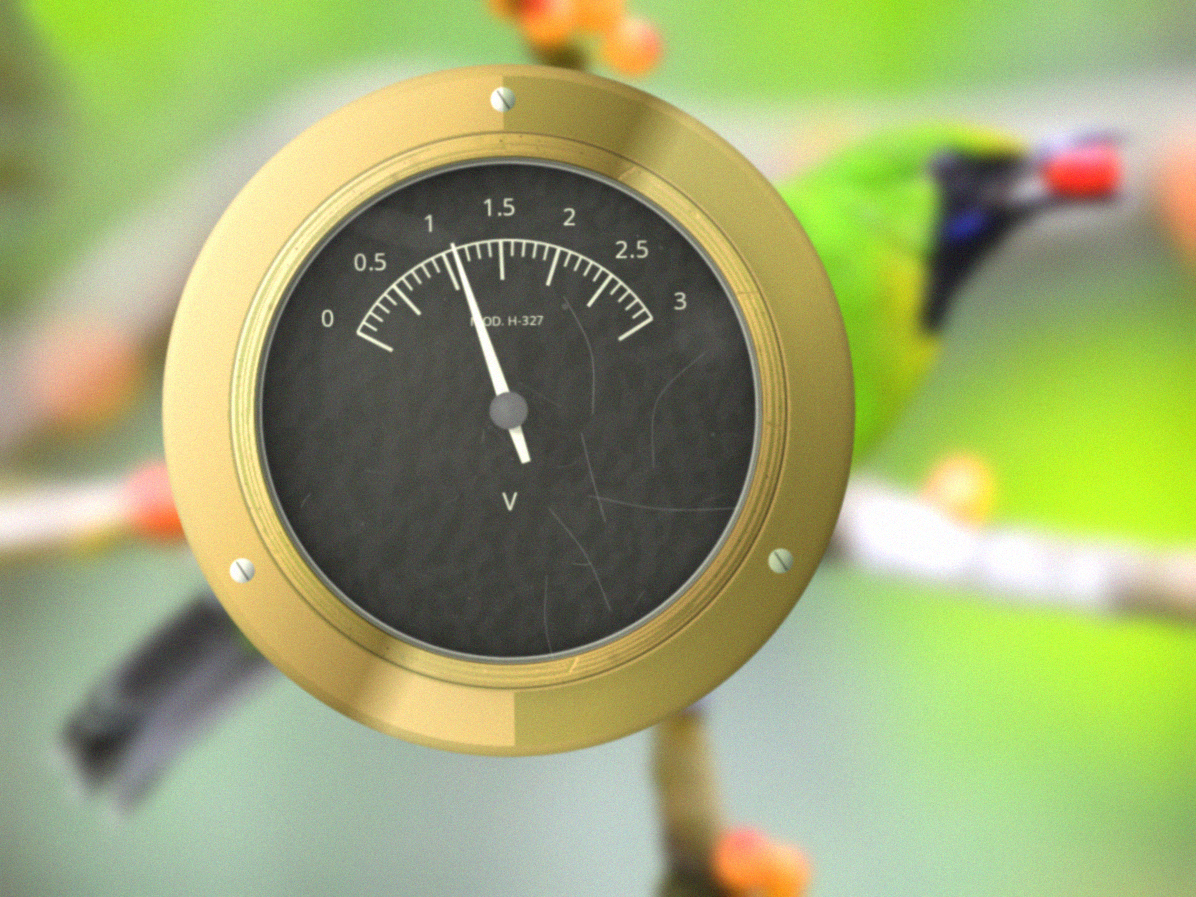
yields 1.1 V
